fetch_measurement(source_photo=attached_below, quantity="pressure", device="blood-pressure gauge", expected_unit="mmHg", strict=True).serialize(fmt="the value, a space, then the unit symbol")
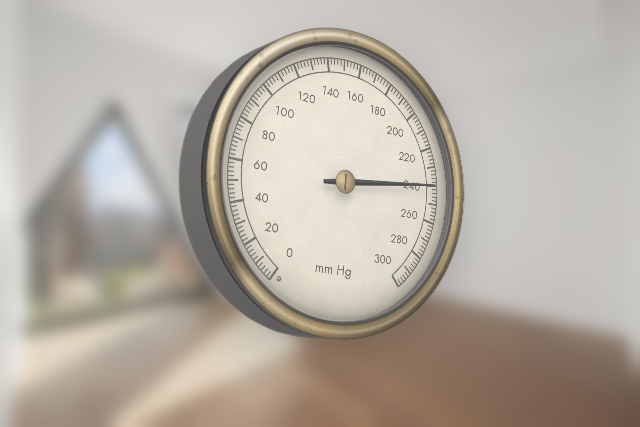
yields 240 mmHg
